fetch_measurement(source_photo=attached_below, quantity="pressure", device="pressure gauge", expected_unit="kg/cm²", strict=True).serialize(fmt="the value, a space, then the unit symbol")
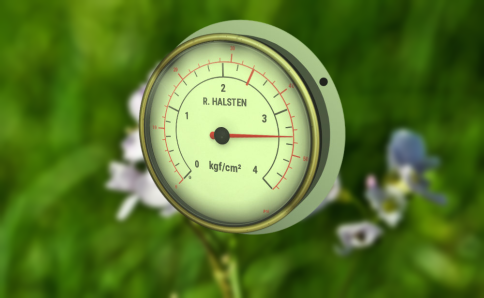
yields 3.3 kg/cm²
